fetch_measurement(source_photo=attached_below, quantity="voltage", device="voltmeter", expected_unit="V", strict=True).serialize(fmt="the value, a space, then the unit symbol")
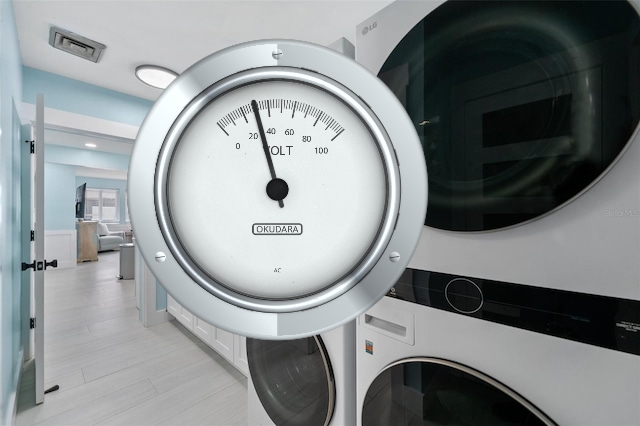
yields 30 V
